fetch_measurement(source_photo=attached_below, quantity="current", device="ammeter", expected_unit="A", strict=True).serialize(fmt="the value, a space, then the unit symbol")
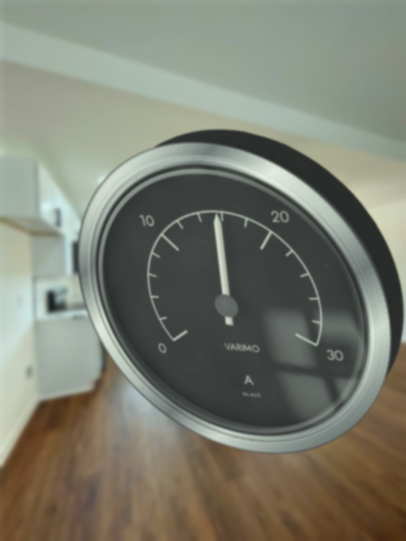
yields 16 A
